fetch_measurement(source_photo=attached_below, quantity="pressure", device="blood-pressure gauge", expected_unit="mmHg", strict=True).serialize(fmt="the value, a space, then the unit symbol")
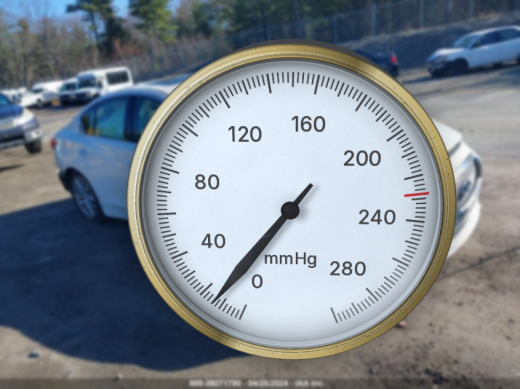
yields 14 mmHg
